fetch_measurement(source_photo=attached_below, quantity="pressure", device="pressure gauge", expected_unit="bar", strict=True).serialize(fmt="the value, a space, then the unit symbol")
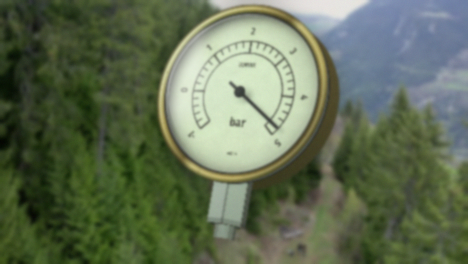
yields 4.8 bar
